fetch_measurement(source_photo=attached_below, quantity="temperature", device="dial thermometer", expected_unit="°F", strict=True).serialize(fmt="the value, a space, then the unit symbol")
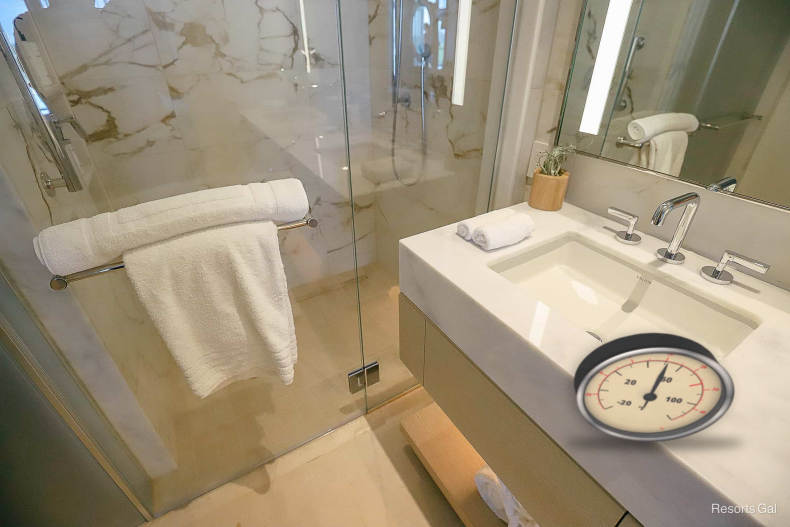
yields 50 °F
